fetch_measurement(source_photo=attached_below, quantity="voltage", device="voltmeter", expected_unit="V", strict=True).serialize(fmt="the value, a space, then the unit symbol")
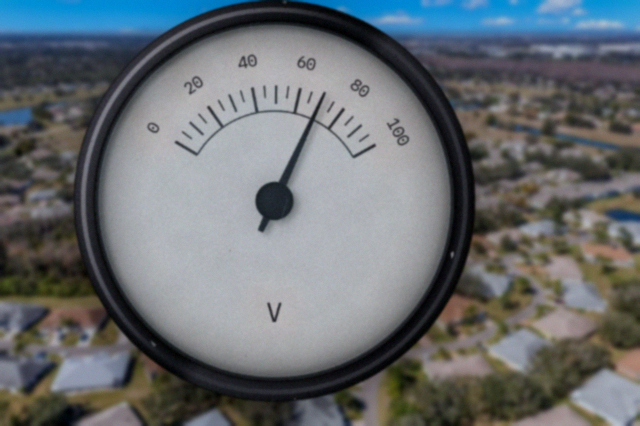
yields 70 V
